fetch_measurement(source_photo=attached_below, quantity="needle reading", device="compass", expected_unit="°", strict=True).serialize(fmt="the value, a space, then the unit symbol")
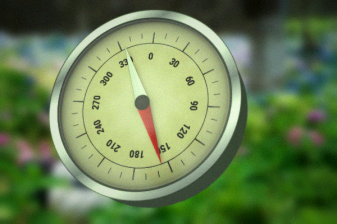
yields 155 °
